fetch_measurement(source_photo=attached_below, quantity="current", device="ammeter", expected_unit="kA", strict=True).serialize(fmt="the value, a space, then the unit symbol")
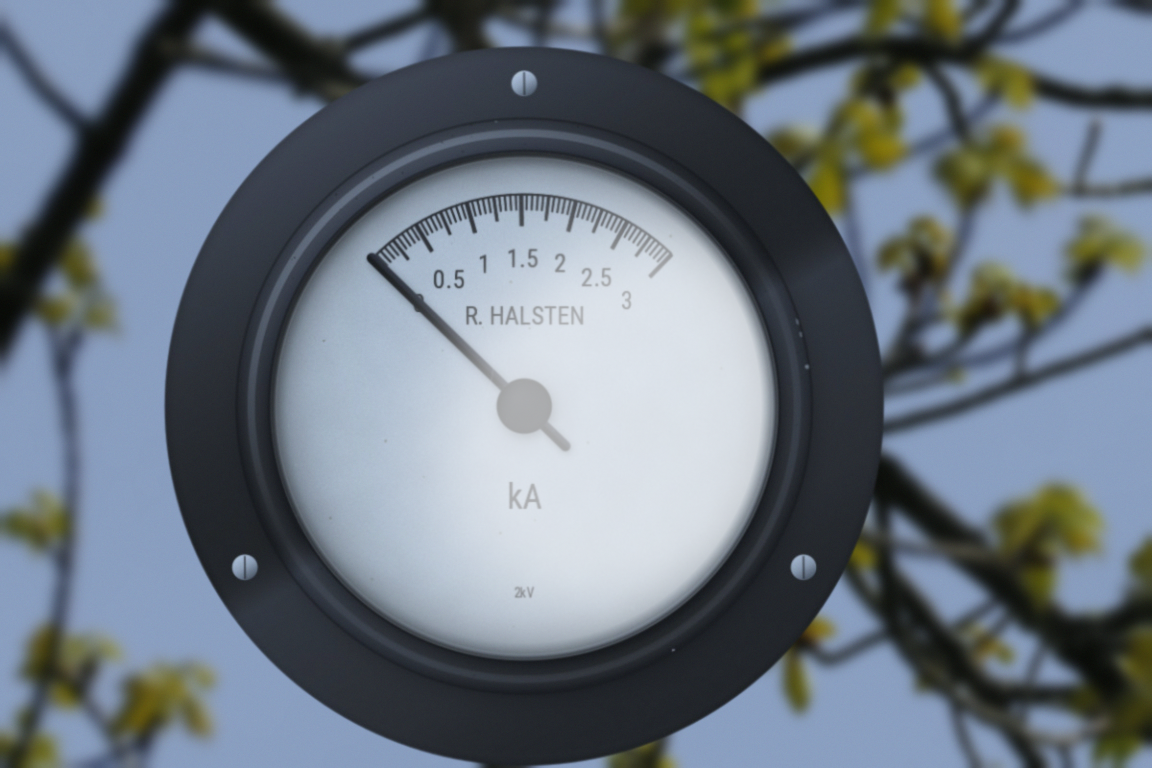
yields 0 kA
